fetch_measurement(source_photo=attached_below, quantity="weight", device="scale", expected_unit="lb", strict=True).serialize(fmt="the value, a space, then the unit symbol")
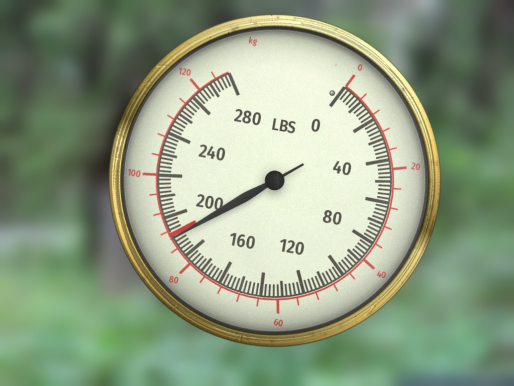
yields 190 lb
